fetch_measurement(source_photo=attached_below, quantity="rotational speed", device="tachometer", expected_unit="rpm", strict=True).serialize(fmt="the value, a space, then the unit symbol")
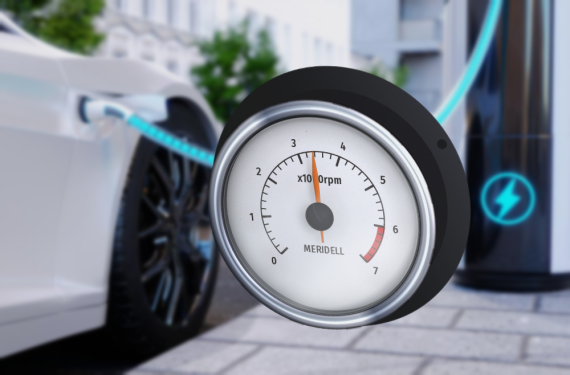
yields 3400 rpm
